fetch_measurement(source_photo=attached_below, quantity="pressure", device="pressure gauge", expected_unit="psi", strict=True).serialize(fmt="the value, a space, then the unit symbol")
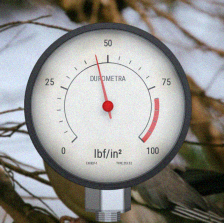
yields 45 psi
